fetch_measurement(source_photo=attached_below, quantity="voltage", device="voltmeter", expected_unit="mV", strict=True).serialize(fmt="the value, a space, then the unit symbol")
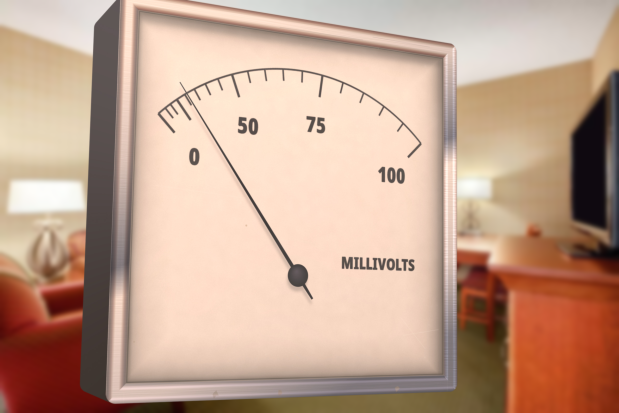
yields 30 mV
